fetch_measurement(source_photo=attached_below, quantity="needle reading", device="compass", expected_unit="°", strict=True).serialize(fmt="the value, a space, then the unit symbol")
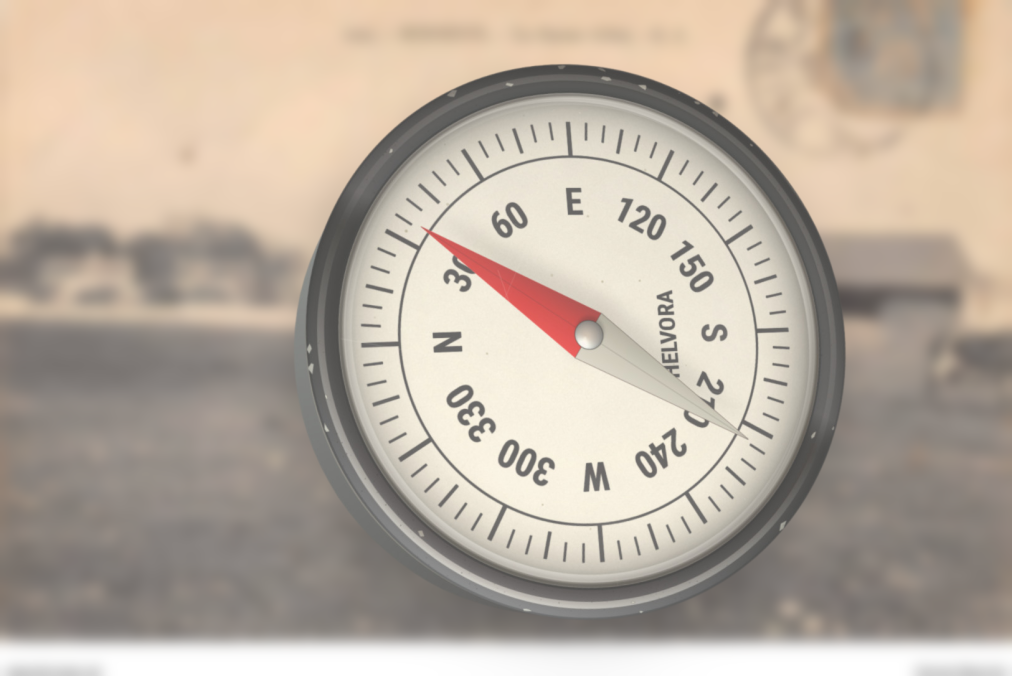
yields 35 °
